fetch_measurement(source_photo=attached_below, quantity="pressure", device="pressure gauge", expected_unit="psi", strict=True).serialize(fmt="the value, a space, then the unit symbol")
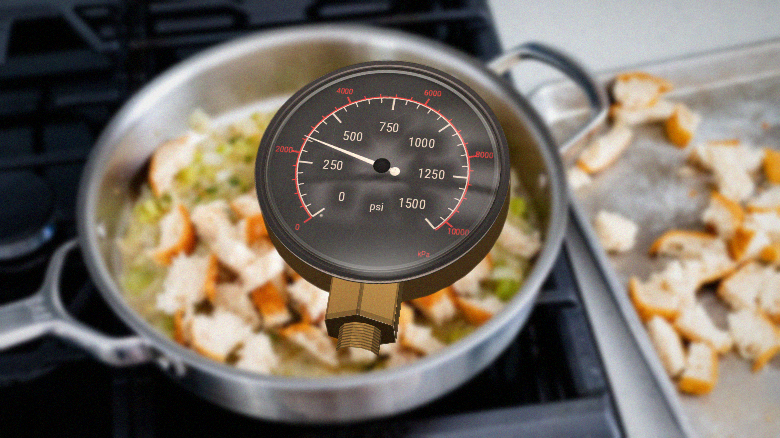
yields 350 psi
